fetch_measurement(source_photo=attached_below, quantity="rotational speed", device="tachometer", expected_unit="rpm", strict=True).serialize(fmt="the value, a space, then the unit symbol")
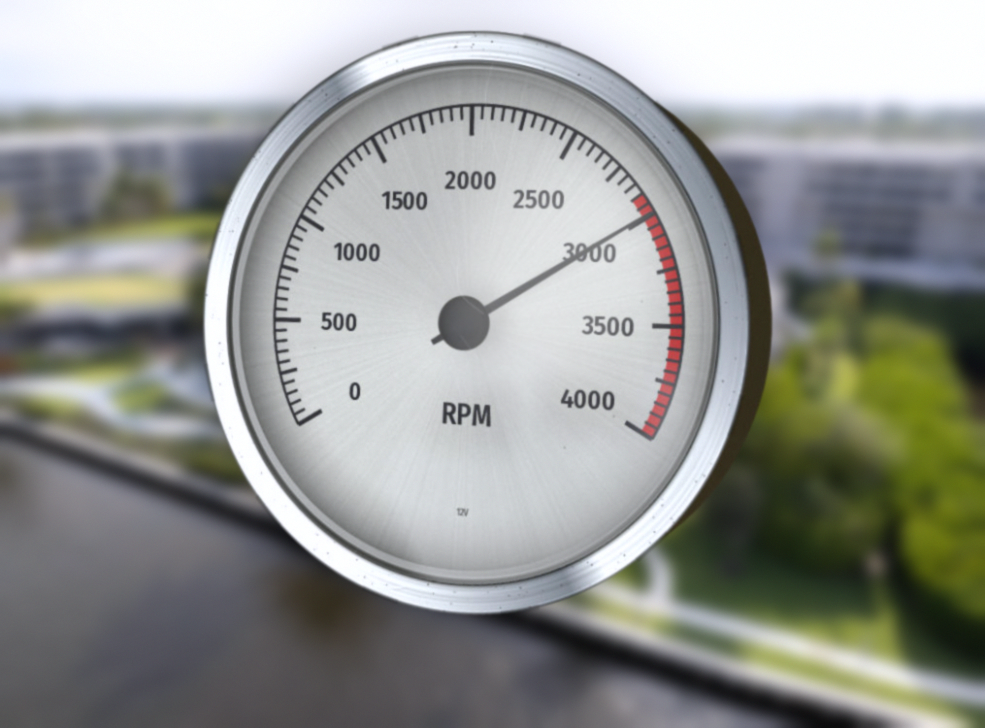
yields 3000 rpm
